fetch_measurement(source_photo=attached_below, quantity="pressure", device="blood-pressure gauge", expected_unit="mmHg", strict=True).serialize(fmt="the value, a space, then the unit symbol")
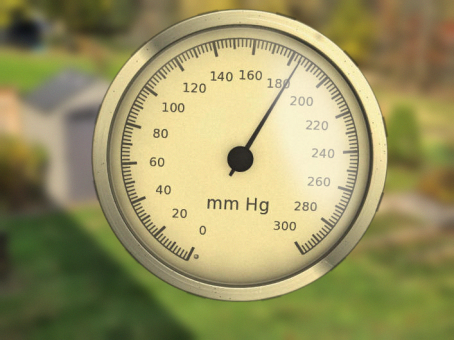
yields 184 mmHg
